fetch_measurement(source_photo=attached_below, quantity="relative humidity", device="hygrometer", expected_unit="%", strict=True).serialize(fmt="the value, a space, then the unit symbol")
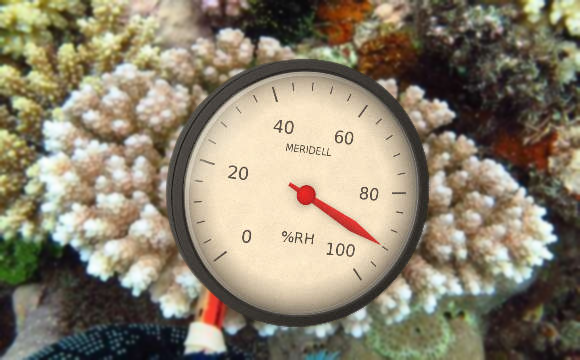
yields 92 %
